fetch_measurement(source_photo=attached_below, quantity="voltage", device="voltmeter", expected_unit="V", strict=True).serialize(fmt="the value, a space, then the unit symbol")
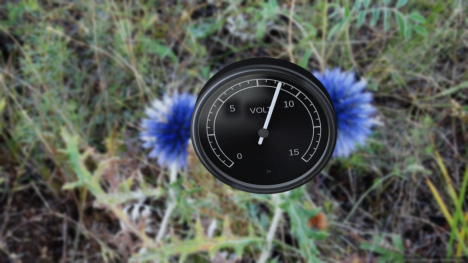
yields 8.75 V
